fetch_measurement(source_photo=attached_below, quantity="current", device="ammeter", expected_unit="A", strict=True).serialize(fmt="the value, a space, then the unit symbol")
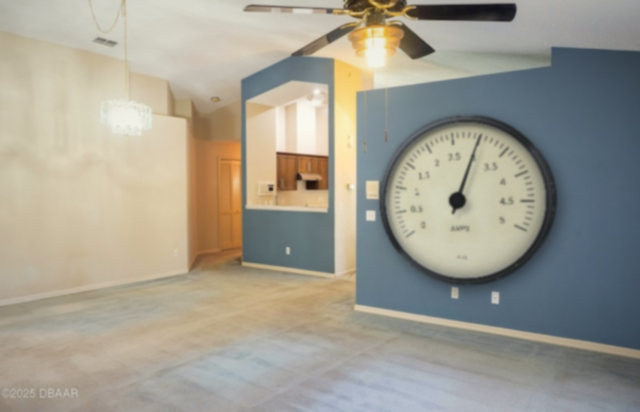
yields 3 A
